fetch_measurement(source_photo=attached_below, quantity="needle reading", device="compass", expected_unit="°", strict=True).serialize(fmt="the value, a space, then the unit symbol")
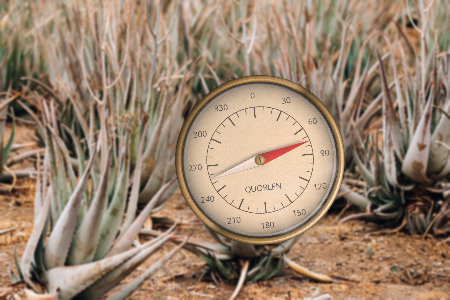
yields 75 °
